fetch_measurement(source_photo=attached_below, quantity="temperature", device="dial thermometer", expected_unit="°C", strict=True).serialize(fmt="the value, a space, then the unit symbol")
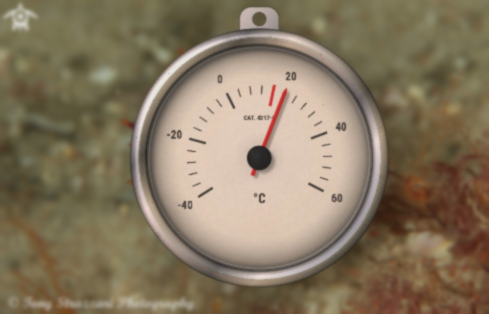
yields 20 °C
